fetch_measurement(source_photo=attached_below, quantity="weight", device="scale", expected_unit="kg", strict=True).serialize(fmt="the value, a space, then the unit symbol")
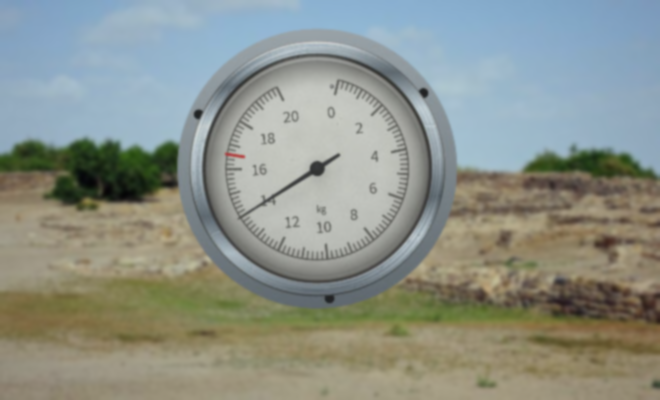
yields 14 kg
